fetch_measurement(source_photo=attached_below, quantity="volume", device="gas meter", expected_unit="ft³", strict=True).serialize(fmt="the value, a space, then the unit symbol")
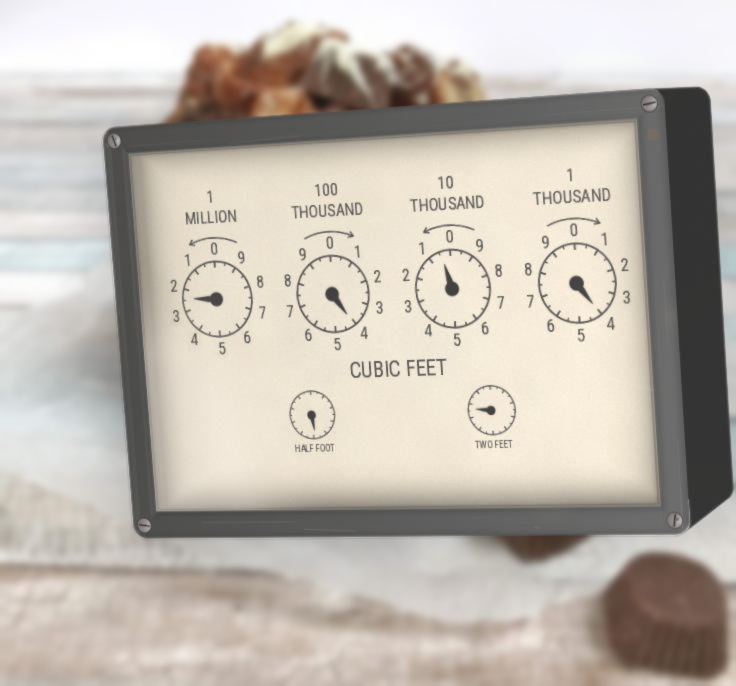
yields 240400 ft³
